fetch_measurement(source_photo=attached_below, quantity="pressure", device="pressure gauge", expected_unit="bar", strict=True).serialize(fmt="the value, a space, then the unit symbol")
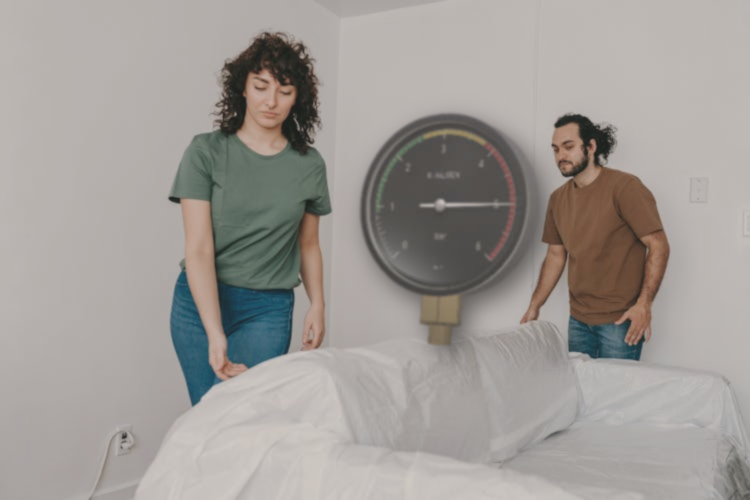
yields 5 bar
